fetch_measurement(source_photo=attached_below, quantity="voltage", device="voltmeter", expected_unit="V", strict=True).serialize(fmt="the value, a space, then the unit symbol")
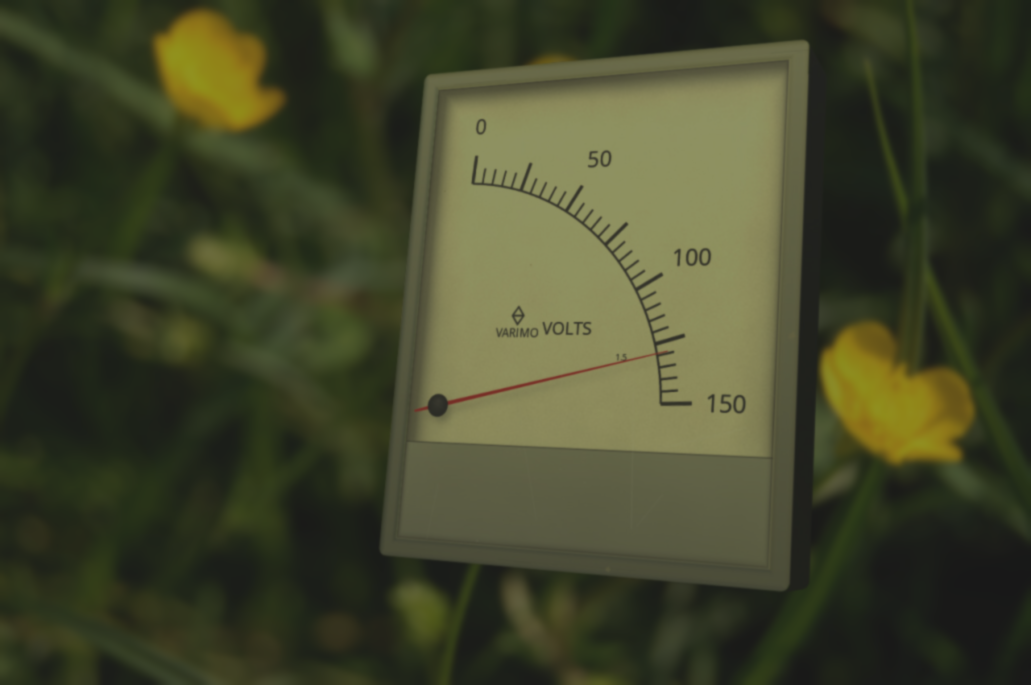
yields 130 V
